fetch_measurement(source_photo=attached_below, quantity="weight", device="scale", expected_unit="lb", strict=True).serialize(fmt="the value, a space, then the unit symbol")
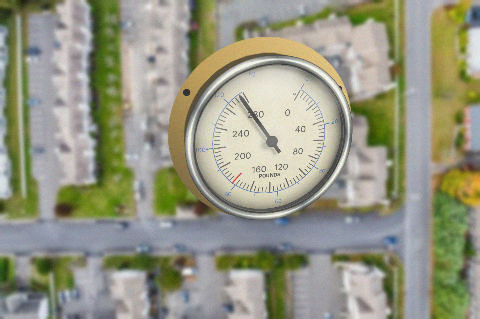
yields 276 lb
